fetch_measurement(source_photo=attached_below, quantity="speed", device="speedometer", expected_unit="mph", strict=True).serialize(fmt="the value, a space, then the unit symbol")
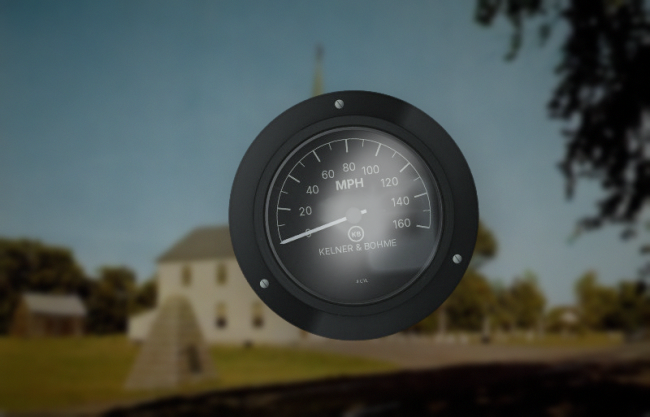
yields 0 mph
